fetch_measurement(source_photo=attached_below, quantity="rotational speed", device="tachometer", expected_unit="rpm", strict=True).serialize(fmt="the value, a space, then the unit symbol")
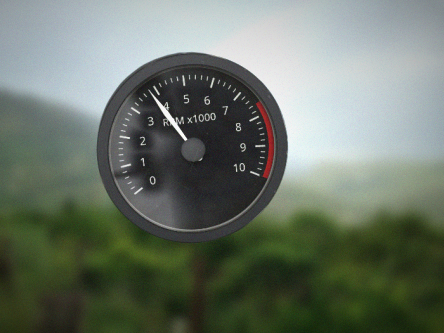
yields 3800 rpm
